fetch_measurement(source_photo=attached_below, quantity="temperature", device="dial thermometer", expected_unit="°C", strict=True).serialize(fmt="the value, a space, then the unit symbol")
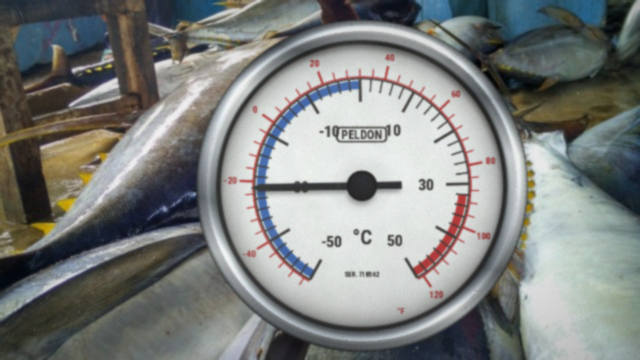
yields -30 °C
